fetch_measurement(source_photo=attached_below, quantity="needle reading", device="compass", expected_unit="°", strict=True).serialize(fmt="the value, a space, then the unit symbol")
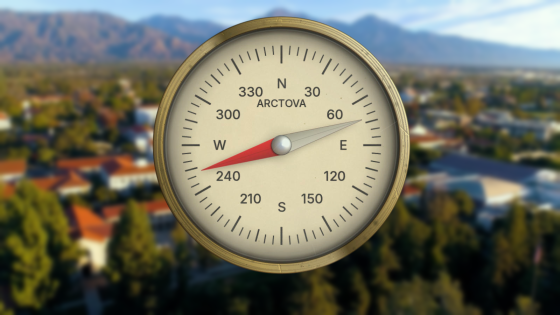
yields 252.5 °
